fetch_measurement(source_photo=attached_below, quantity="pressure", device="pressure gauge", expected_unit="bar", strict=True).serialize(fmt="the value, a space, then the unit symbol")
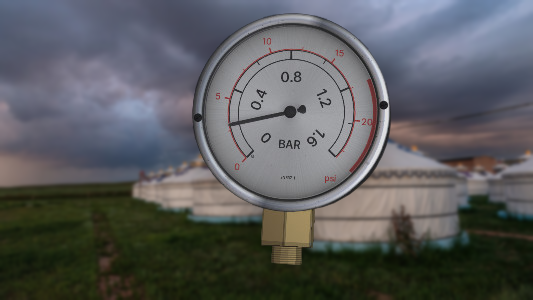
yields 0.2 bar
